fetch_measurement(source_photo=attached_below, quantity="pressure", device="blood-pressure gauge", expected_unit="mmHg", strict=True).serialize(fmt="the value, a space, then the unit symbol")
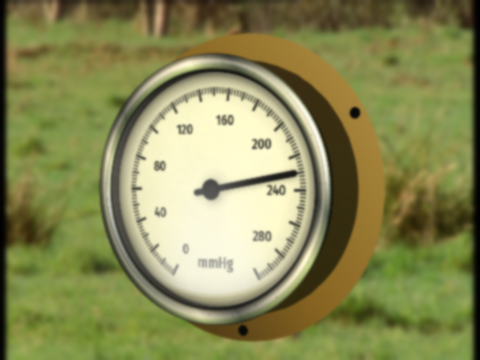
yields 230 mmHg
